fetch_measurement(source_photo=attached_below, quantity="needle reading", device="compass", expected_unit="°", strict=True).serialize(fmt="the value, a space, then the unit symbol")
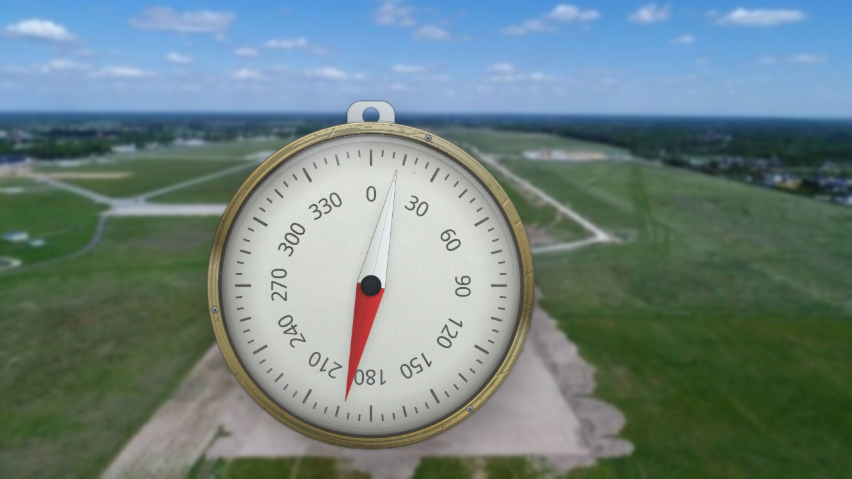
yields 192.5 °
